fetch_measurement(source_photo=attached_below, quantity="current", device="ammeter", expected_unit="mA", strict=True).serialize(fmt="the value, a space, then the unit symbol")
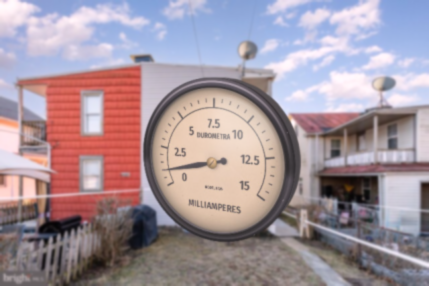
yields 1 mA
